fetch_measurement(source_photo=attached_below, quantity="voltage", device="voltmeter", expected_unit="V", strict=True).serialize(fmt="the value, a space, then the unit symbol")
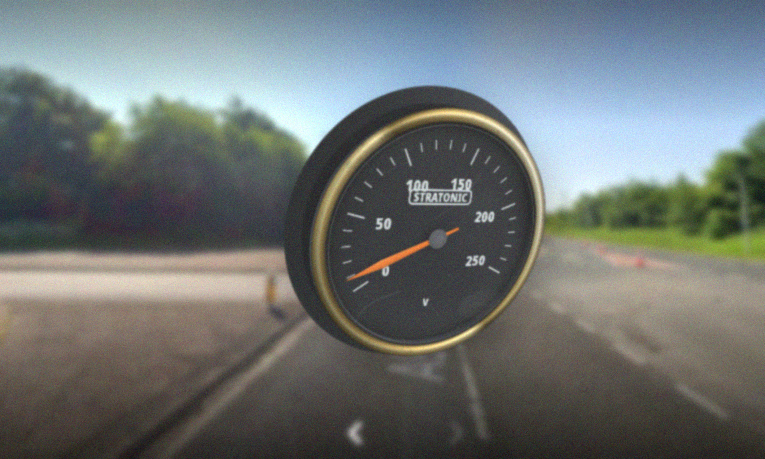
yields 10 V
